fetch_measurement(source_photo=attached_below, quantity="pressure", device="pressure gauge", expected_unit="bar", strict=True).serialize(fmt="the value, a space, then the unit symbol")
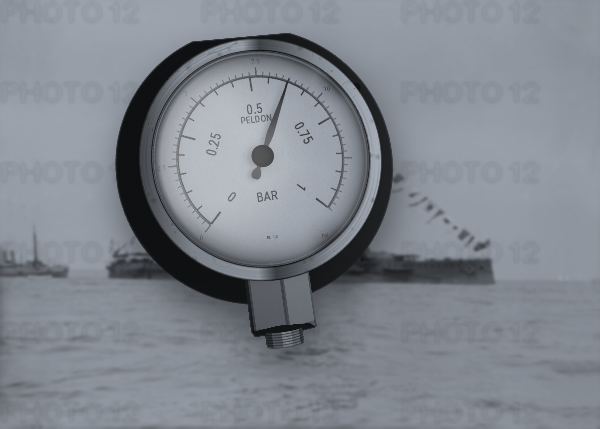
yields 0.6 bar
